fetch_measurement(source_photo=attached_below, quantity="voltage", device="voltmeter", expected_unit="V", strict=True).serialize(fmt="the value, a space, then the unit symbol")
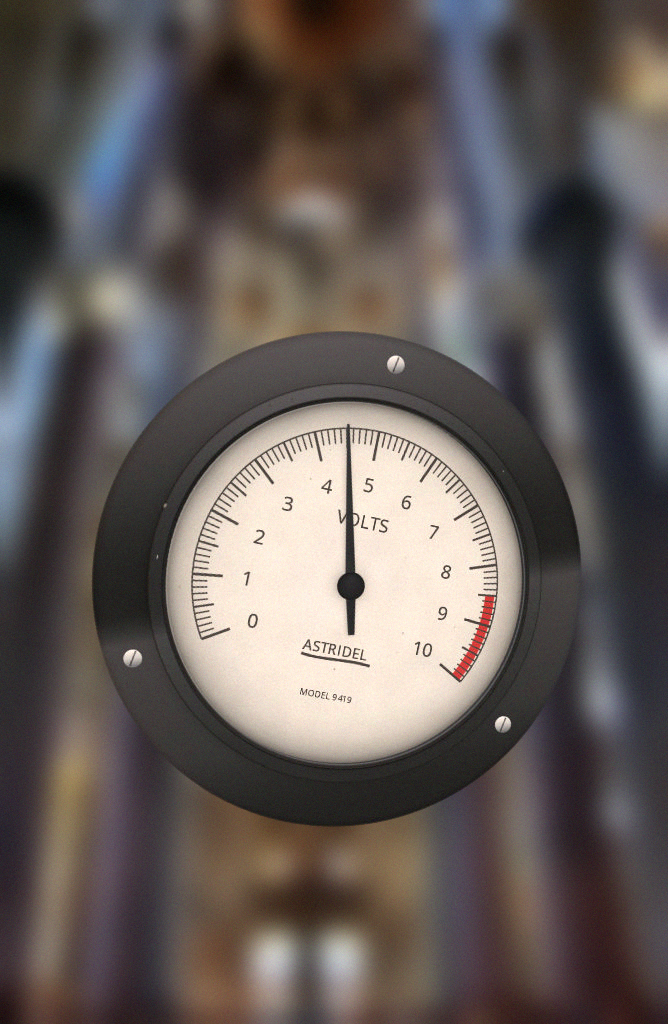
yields 4.5 V
